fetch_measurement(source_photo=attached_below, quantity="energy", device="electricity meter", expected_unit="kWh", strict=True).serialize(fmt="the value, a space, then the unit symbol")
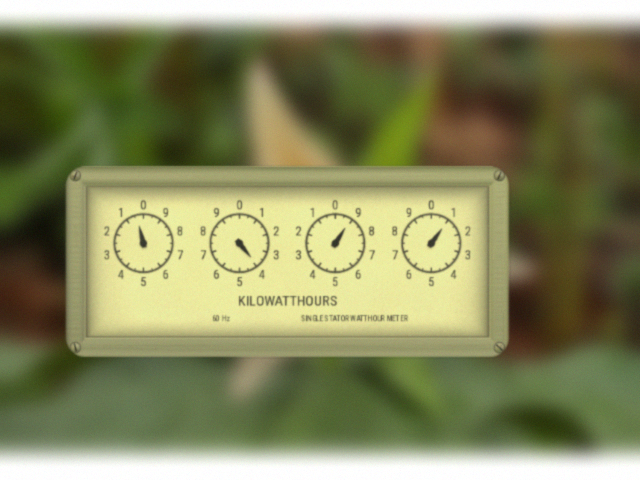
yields 391 kWh
